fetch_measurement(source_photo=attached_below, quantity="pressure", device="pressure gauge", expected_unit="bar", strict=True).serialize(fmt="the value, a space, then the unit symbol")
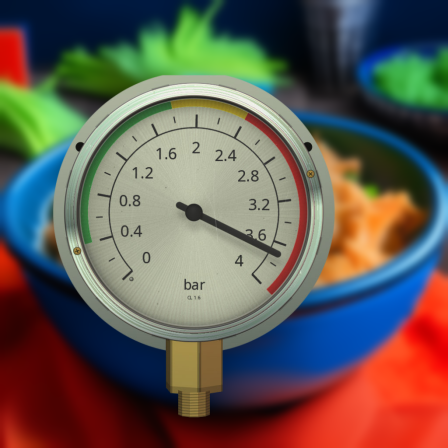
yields 3.7 bar
